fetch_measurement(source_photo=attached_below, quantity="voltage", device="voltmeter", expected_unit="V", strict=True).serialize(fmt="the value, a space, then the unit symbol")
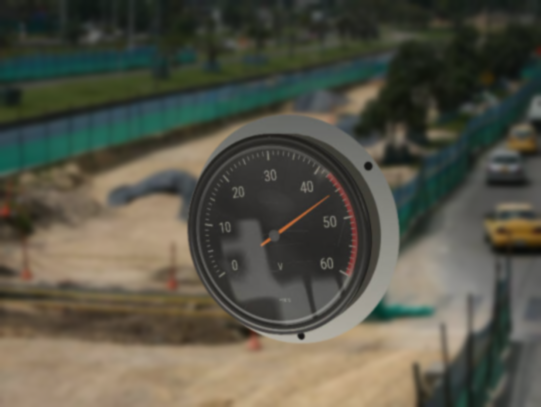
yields 45 V
